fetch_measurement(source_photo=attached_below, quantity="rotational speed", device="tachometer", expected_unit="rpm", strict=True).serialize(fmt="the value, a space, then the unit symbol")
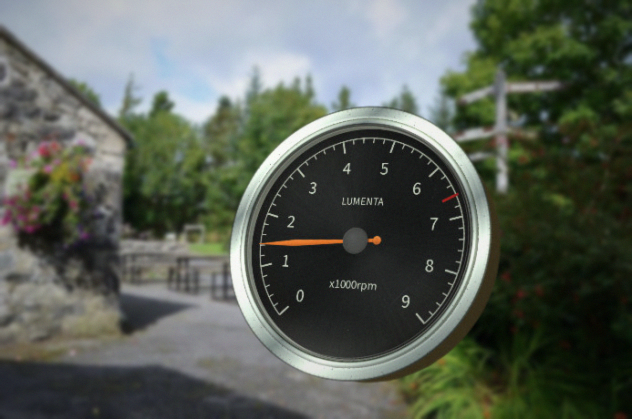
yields 1400 rpm
